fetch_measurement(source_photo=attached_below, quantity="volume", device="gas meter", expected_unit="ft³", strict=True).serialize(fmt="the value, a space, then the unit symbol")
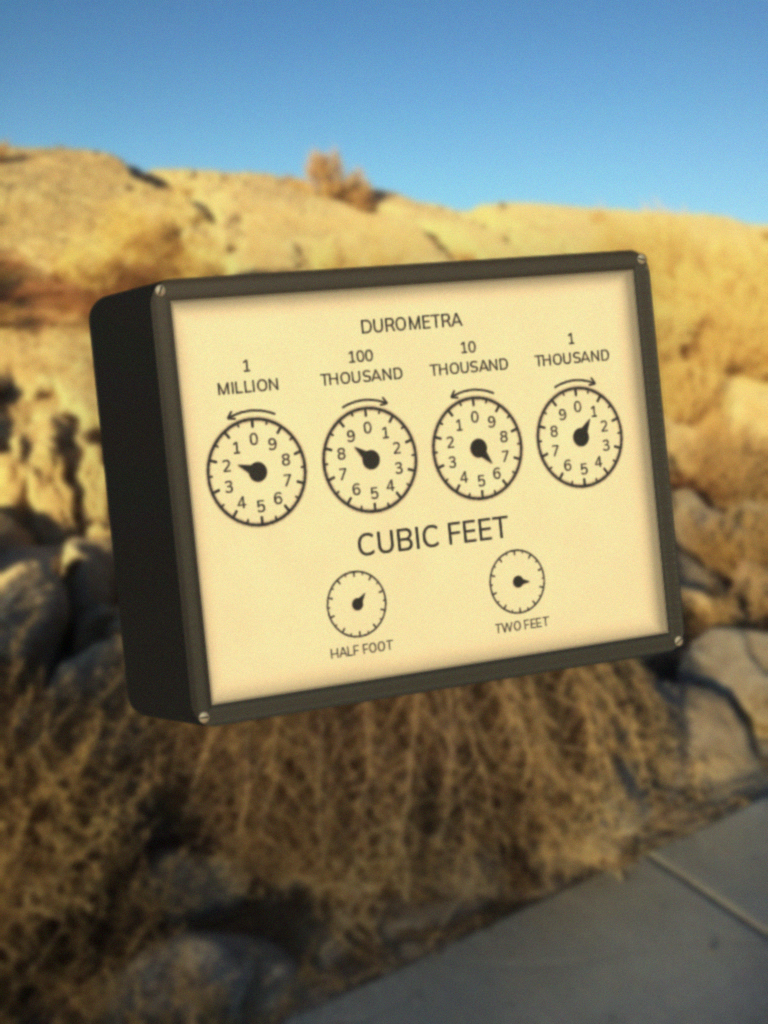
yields 186100 ft³
